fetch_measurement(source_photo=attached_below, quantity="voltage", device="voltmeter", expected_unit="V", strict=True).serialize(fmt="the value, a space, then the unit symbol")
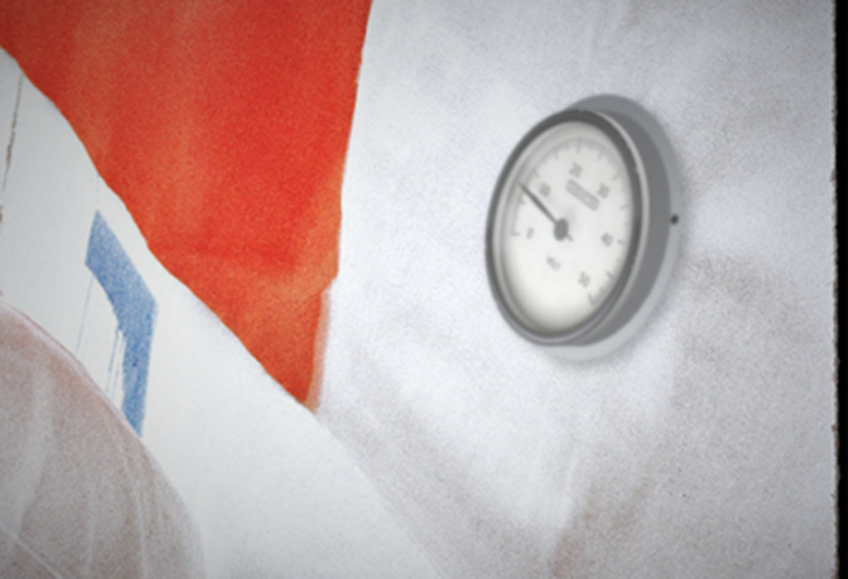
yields 7.5 V
